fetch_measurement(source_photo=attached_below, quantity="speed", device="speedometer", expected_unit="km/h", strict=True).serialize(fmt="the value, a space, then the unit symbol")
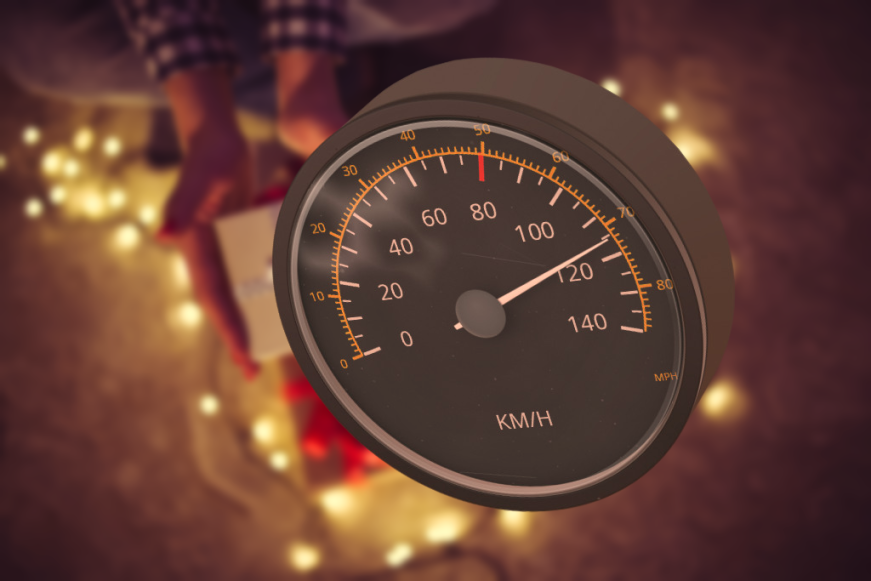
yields 115 km/h
